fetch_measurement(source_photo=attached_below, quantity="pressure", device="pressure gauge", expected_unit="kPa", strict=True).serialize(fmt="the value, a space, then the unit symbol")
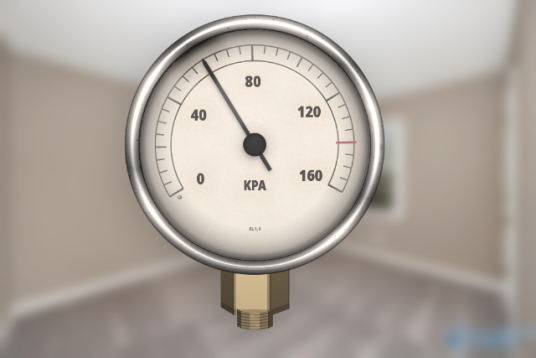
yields 60 kPa
